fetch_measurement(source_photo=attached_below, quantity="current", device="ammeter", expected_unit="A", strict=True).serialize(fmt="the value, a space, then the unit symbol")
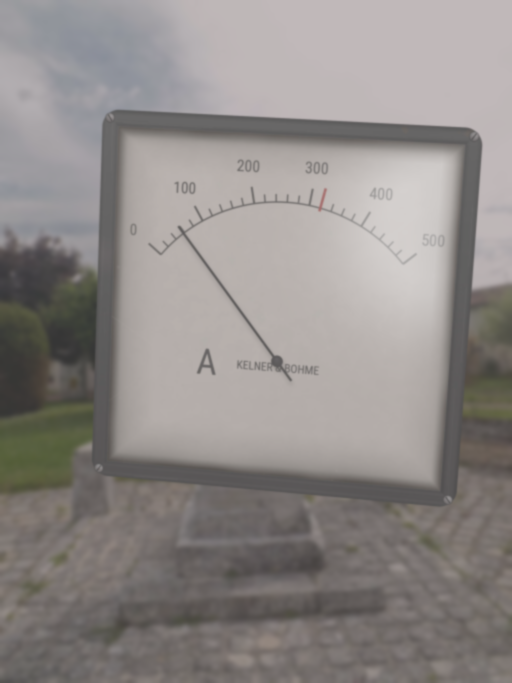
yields 60 A
